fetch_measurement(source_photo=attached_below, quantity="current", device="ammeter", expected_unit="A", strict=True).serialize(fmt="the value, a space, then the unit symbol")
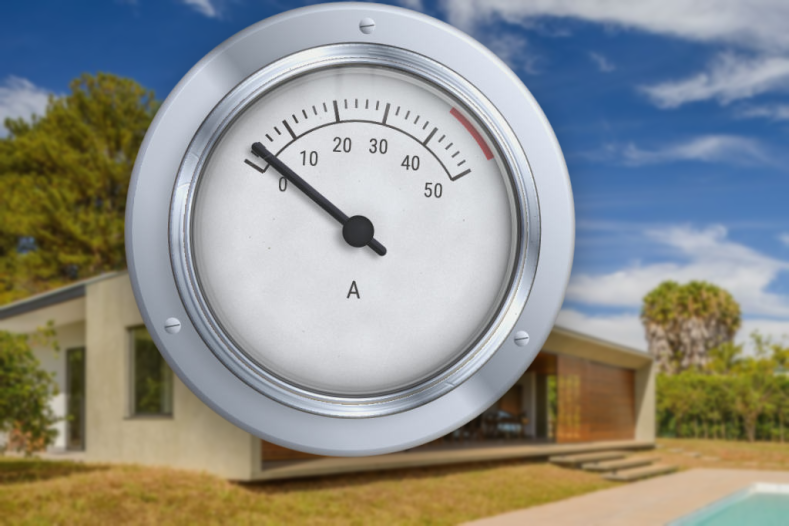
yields 3 A
